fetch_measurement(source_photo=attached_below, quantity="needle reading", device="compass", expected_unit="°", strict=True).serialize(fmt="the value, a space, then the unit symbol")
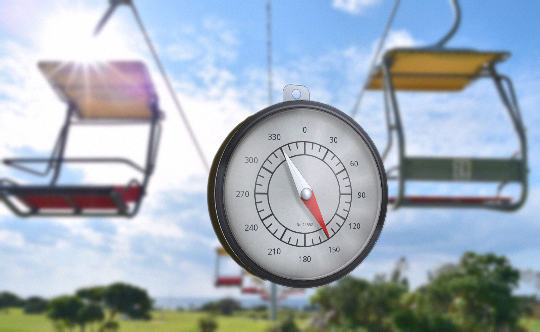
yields 150 °
